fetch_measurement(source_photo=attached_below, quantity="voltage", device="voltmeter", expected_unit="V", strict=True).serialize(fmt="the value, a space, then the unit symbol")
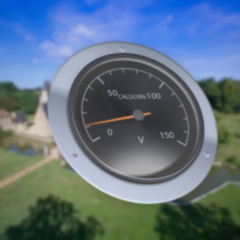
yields 10 V
